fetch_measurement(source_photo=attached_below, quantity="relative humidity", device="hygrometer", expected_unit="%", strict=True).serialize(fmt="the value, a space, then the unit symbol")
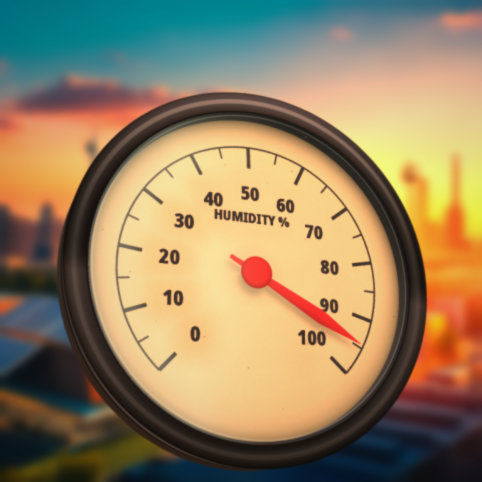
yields 95 %
